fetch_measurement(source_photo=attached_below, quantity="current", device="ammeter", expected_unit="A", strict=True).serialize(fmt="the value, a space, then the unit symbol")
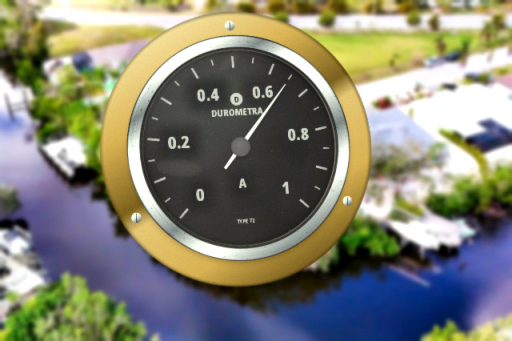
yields 0.65 A
